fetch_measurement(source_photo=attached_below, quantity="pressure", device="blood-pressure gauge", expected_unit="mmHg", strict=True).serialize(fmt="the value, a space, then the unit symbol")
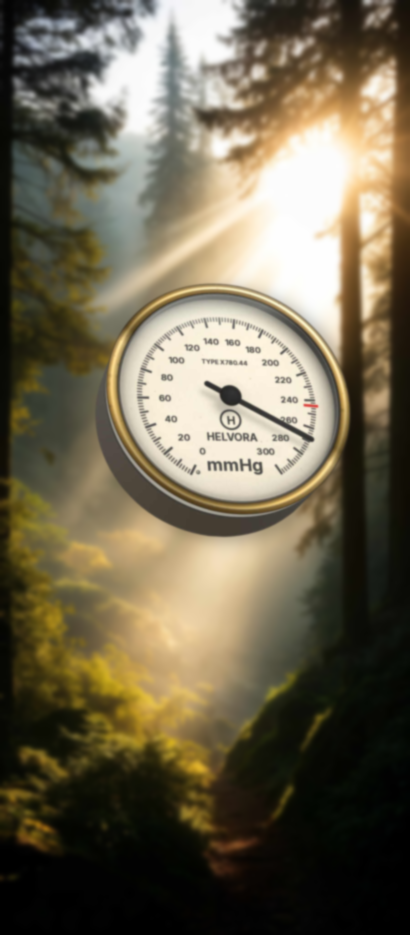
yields 270 mmHg
